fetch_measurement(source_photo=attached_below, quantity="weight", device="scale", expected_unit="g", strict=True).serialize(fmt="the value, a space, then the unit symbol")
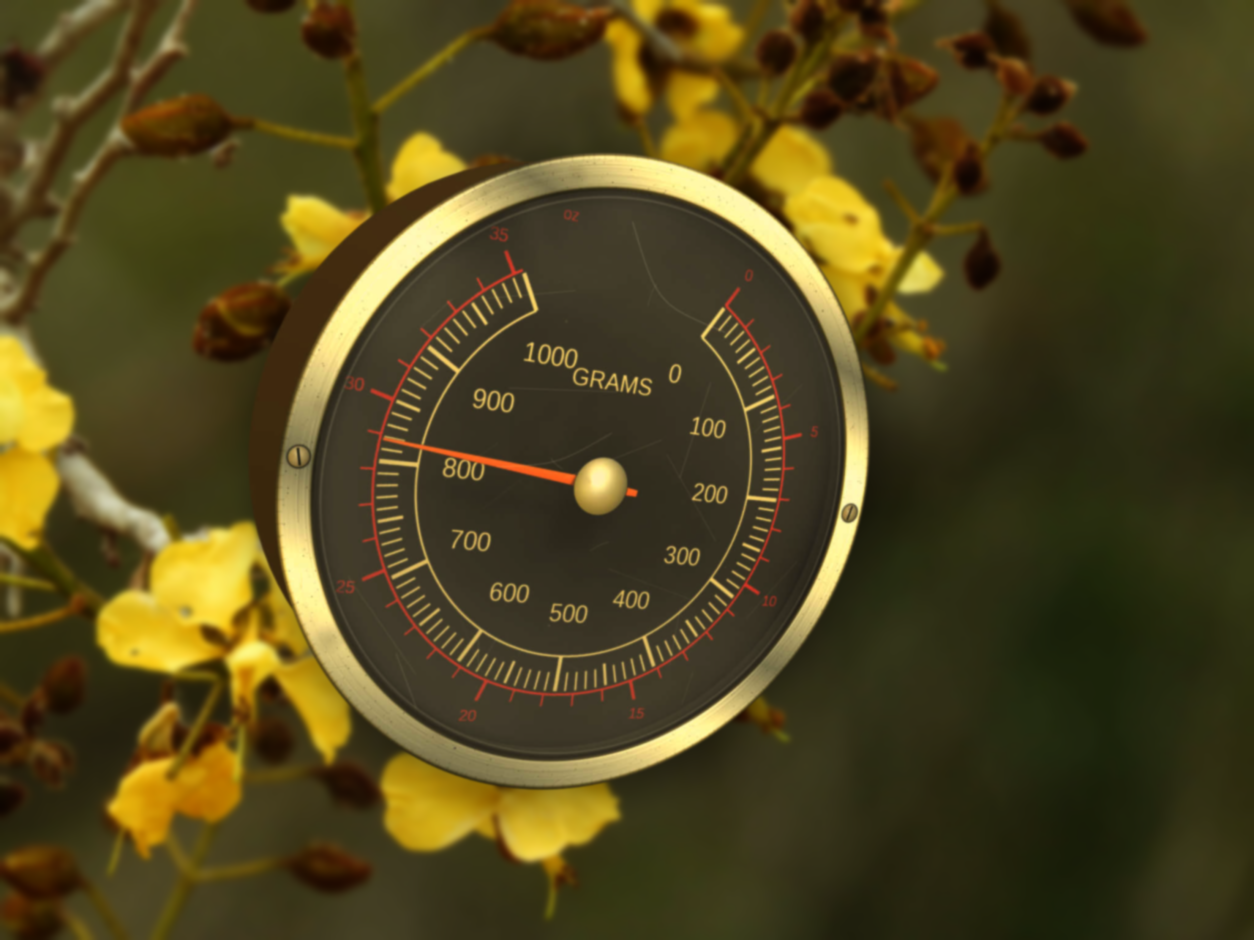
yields 820 g
